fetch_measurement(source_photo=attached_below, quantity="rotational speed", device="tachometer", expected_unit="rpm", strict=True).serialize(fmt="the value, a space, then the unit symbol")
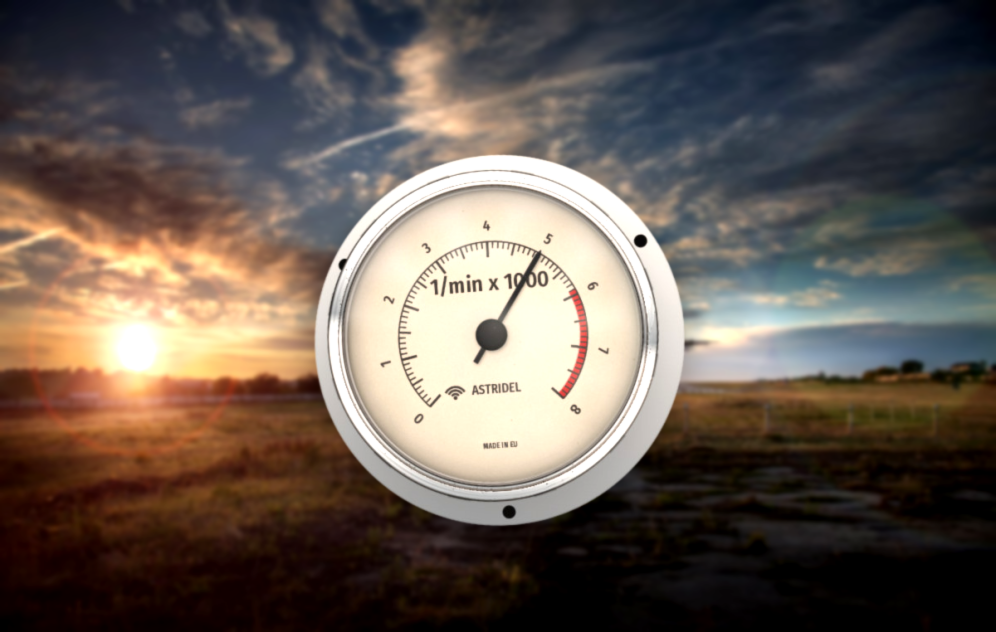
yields 5000 rpm
